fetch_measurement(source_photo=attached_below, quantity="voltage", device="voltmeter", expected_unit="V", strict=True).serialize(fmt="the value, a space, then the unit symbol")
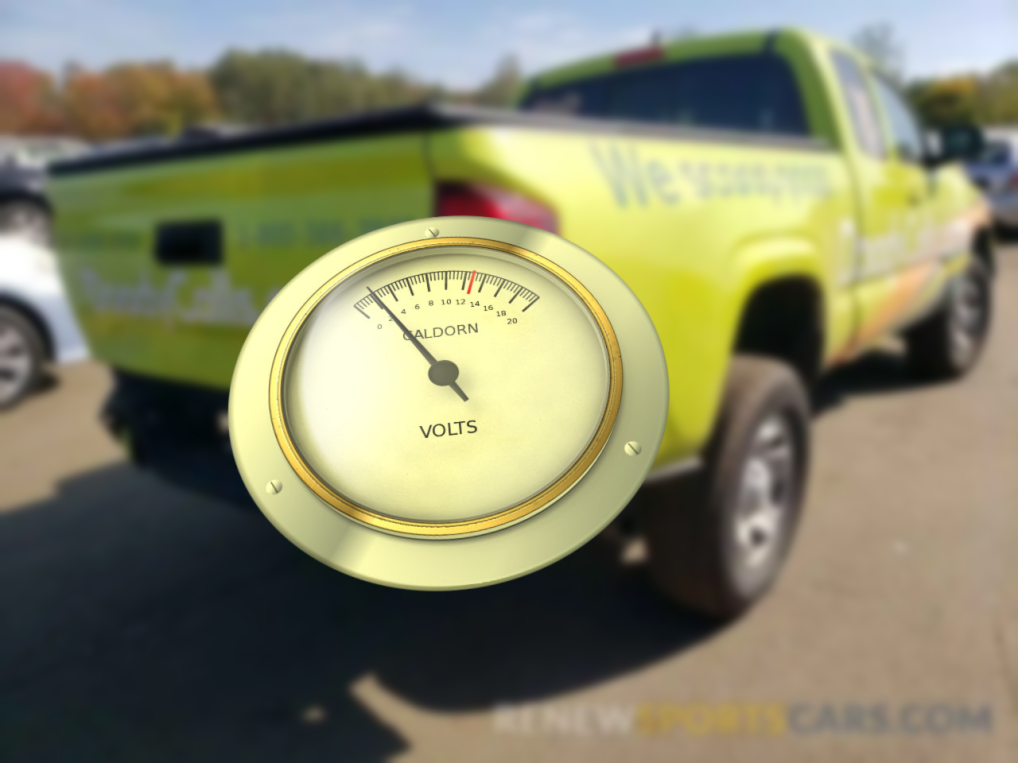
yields 2 V
